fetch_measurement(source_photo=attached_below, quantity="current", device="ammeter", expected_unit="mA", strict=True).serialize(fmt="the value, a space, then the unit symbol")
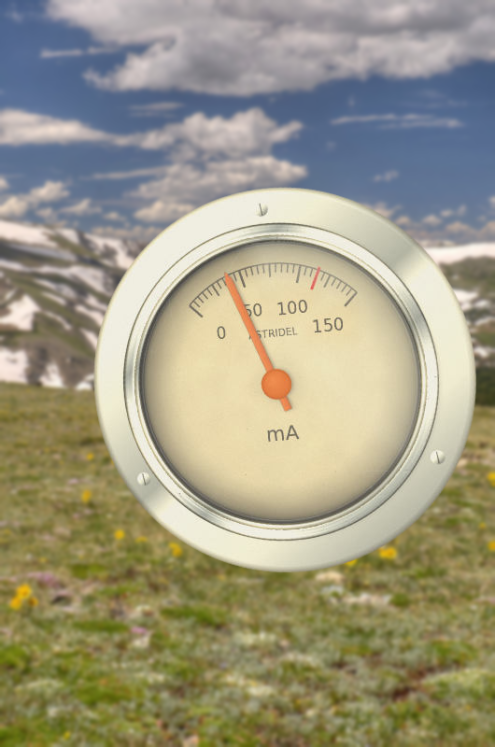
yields 40 mA
